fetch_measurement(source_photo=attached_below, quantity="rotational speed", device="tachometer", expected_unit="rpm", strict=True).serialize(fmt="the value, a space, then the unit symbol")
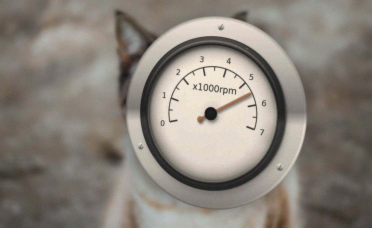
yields 5500 rpm
